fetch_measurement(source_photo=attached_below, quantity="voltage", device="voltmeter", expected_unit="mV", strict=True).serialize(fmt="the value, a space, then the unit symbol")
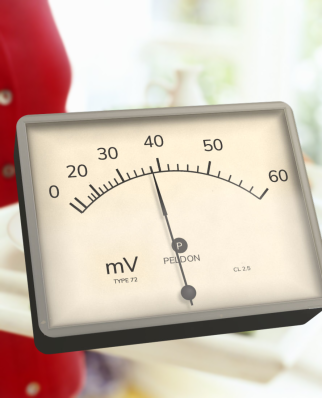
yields 38 mV
